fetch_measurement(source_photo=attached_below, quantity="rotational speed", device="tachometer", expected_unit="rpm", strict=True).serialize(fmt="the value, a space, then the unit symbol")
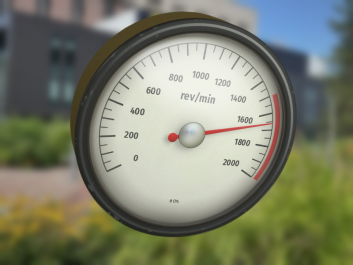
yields 1650 rpm
